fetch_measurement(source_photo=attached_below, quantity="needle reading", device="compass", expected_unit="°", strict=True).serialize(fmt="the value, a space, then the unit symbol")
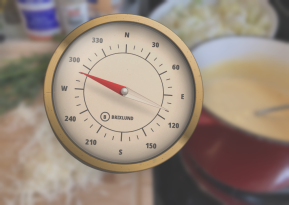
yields 290 °
